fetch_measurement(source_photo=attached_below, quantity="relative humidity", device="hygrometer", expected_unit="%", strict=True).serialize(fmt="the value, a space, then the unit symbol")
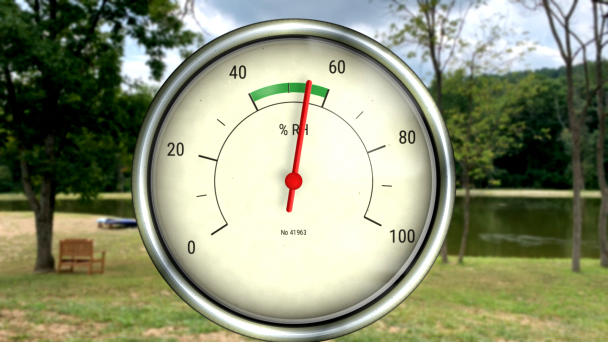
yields 55 %
